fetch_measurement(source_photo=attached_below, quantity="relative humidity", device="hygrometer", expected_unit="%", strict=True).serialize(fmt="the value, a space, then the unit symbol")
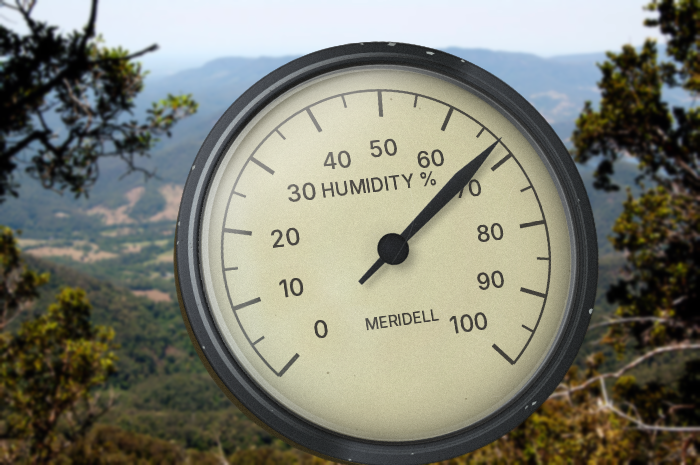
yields 67.5 %
